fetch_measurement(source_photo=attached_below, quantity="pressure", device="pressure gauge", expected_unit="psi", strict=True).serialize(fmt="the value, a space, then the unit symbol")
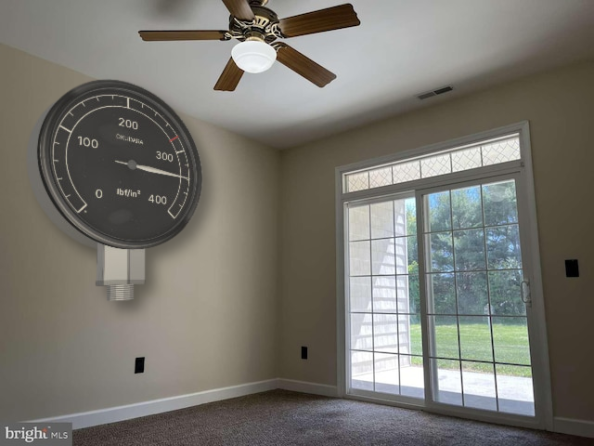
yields 340 psi
